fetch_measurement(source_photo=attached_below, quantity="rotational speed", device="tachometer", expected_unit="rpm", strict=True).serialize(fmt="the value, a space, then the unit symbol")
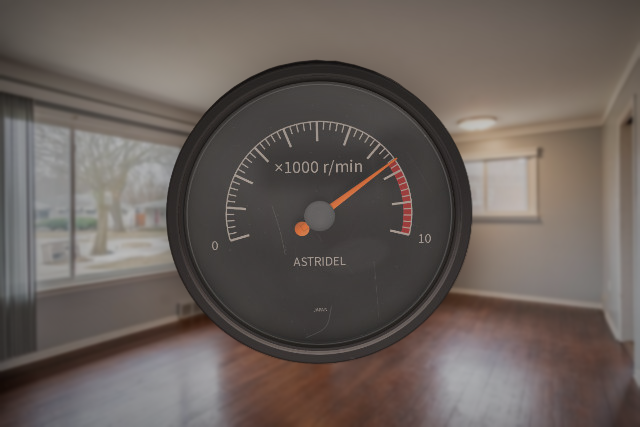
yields 7600 rpm
